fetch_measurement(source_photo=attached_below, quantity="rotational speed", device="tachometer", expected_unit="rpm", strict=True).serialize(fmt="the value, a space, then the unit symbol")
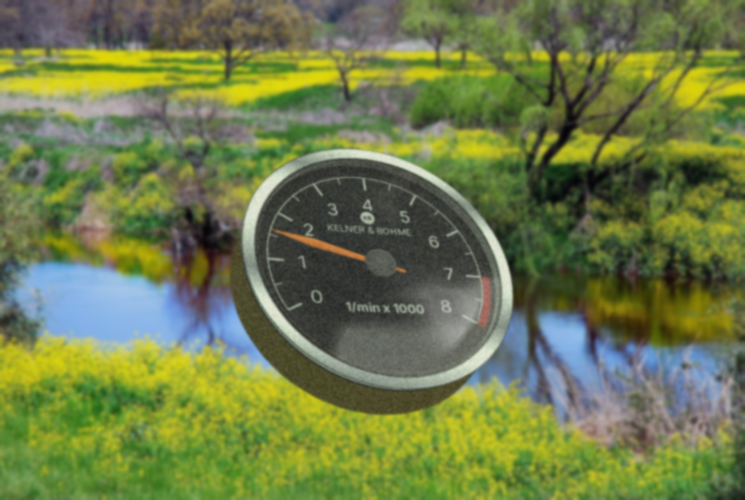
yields 1500 rpm
